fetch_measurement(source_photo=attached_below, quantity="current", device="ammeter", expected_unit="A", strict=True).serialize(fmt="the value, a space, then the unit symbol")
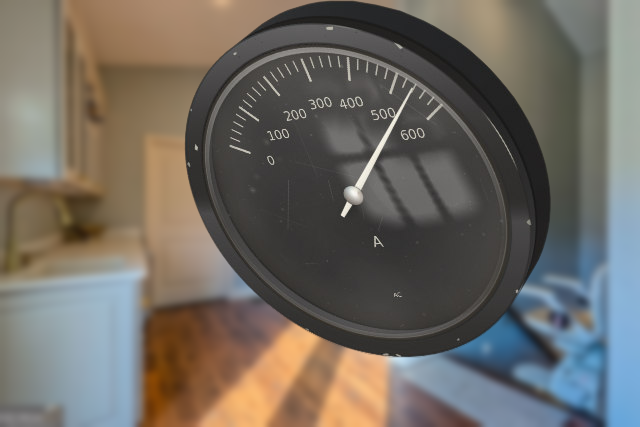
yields 540 A
